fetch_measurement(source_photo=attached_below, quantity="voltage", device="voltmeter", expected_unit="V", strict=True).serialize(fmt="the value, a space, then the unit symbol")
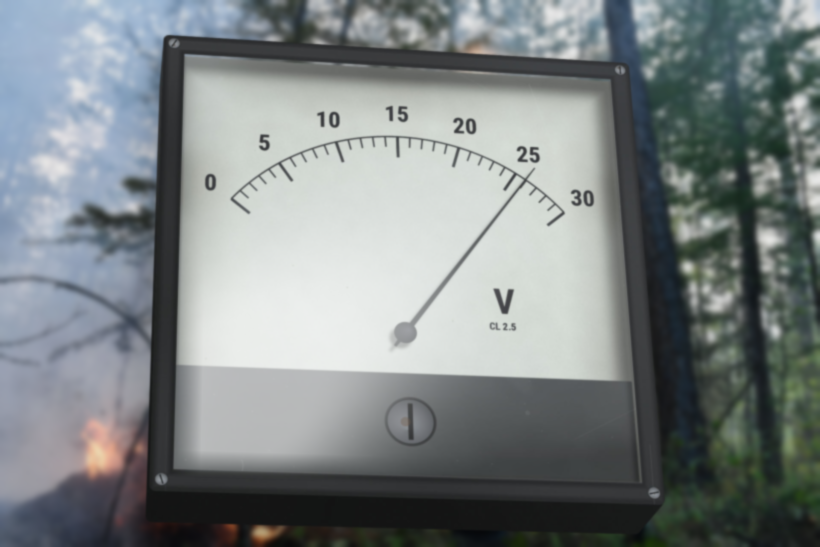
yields 26 V
